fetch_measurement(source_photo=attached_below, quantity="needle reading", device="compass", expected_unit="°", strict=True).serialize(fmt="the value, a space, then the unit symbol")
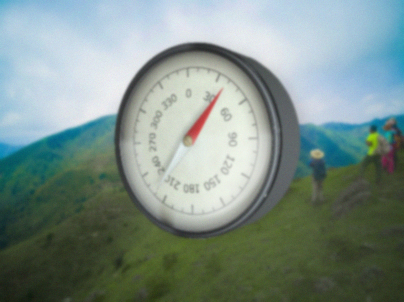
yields 40 °
